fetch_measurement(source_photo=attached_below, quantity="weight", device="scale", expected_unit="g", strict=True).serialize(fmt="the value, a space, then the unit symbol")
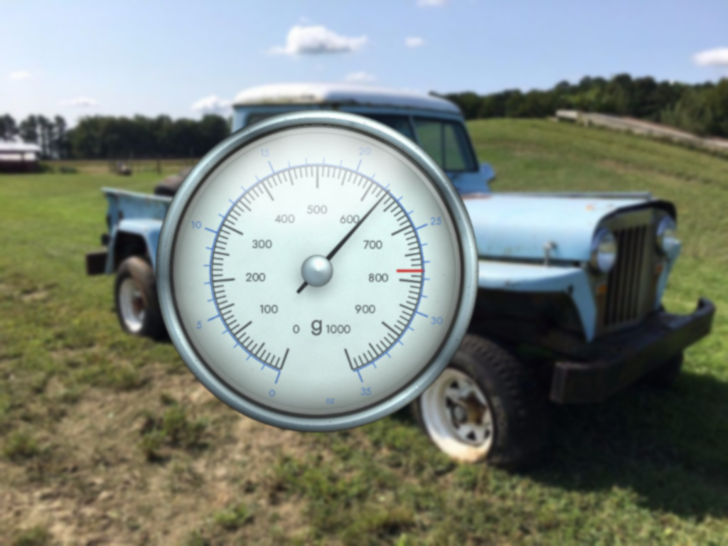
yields 630 g
